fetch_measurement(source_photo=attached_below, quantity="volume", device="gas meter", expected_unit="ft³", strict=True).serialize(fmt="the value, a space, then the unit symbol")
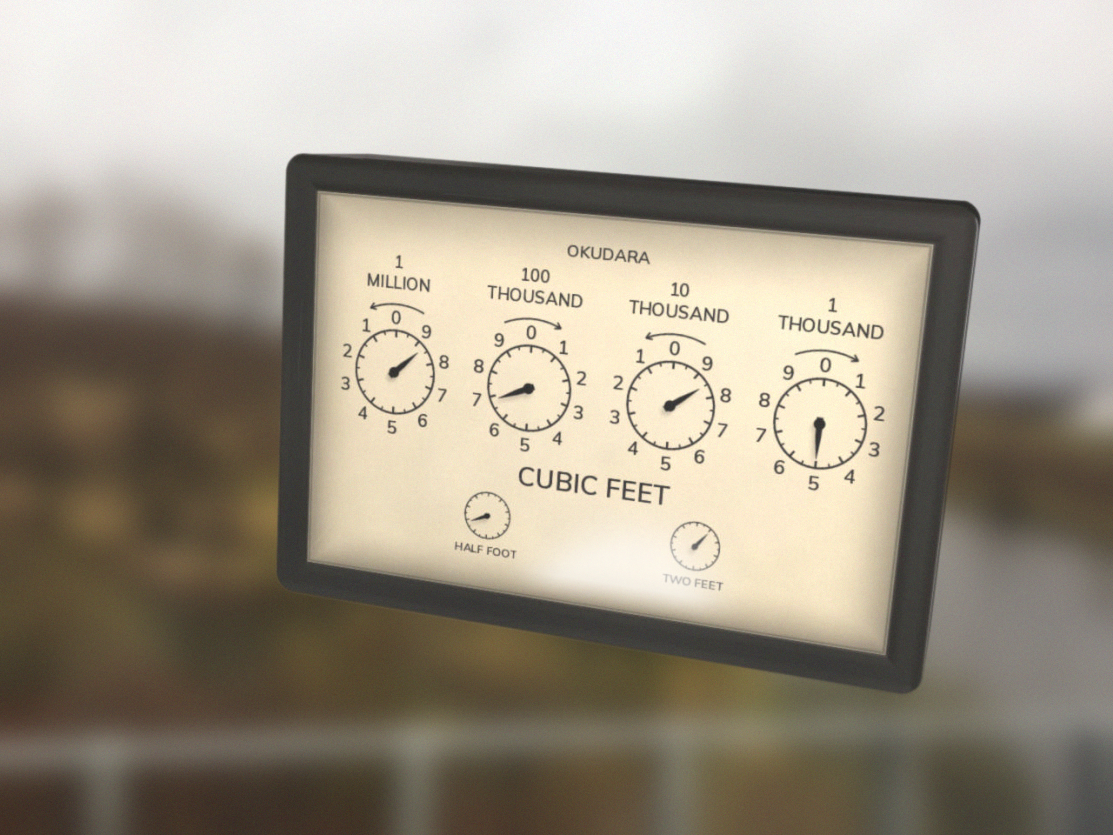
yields 868500 ft³
